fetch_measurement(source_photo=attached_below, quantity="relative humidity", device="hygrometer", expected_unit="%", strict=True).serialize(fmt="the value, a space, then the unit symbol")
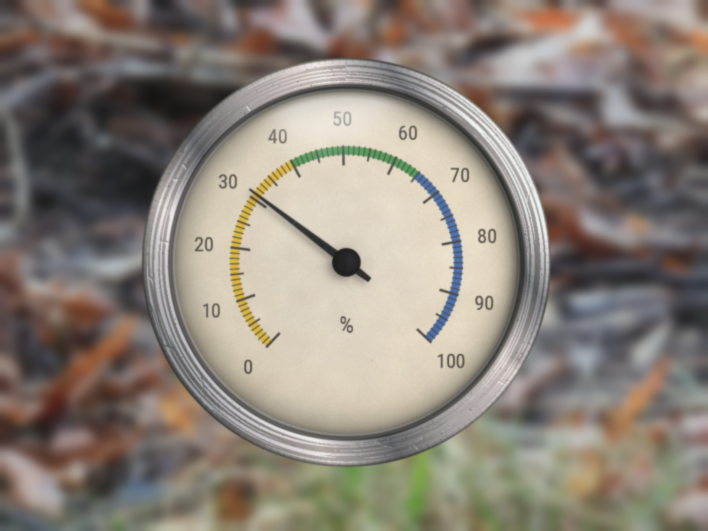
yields 31 %
